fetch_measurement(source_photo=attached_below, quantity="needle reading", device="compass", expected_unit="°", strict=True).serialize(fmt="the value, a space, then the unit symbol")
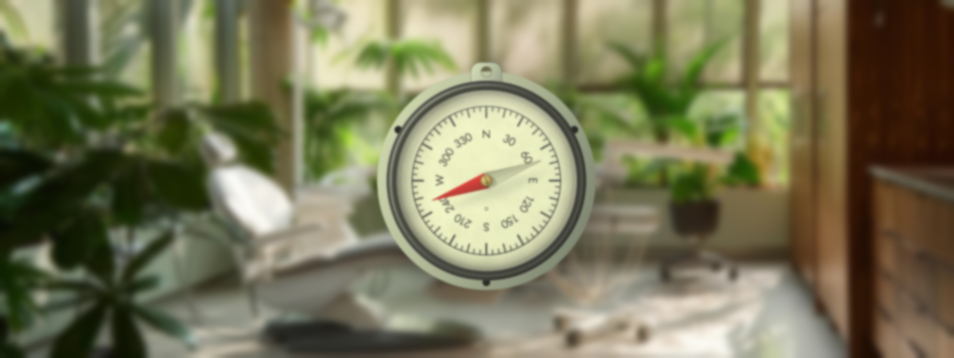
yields 250 °
